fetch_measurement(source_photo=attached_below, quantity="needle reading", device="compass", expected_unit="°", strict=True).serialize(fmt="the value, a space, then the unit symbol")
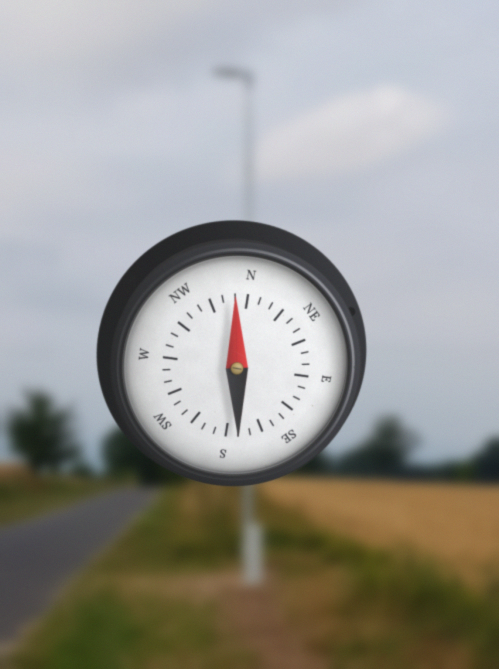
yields 350 °
